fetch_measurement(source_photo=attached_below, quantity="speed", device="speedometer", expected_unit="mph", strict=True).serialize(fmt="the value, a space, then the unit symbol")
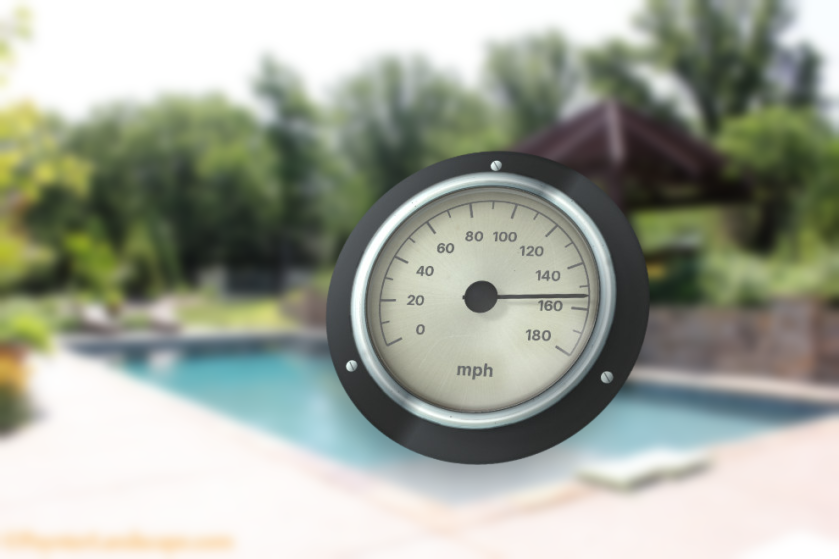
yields 155 mph
